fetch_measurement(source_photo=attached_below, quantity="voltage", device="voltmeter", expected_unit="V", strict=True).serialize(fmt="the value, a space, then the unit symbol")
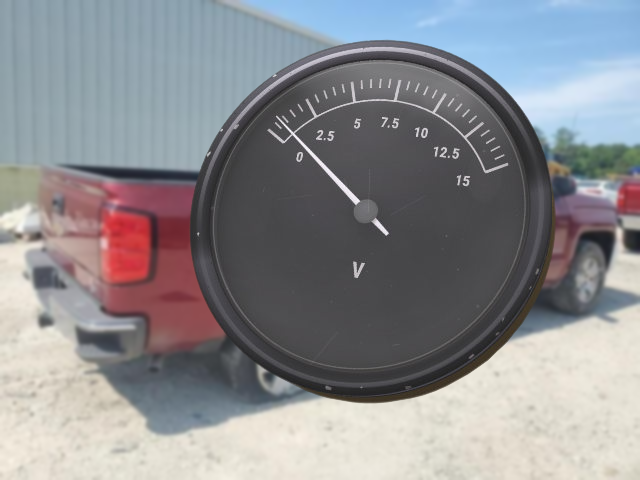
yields 0.75 V
